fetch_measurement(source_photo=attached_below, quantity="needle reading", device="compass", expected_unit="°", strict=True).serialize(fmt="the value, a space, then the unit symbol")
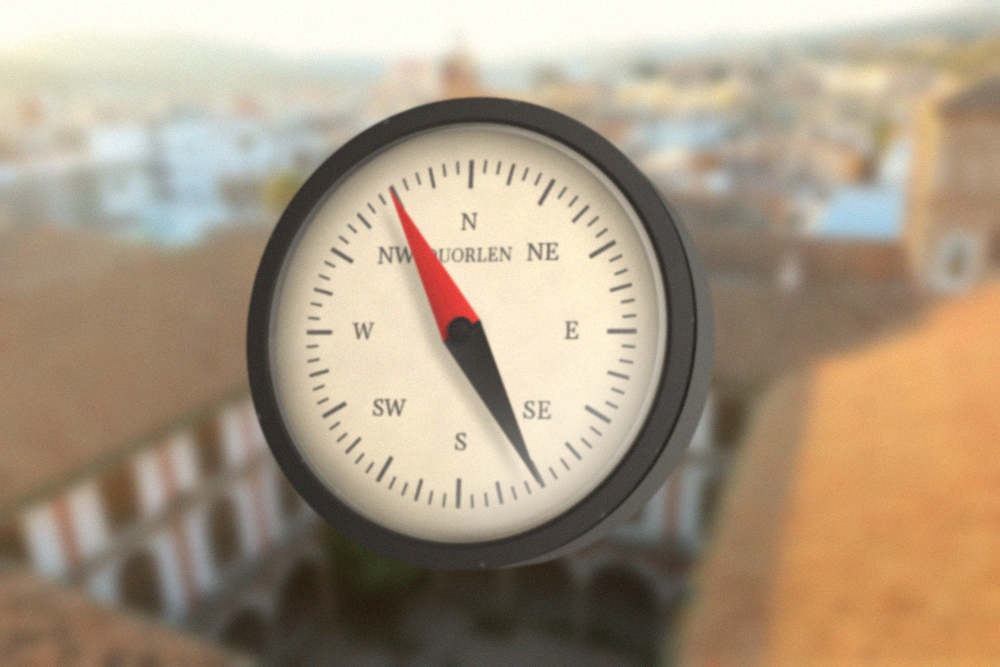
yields 330 °
